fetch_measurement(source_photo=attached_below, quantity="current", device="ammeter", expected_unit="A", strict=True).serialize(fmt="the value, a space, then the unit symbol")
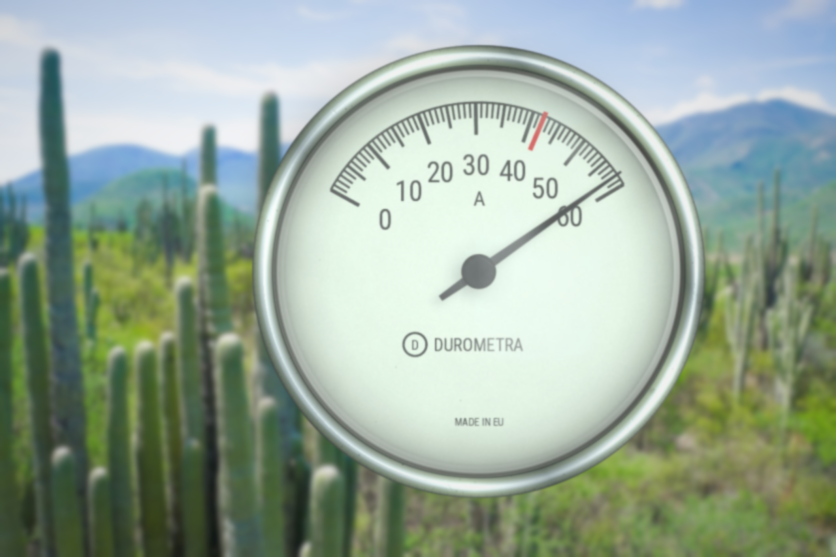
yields 58 A
